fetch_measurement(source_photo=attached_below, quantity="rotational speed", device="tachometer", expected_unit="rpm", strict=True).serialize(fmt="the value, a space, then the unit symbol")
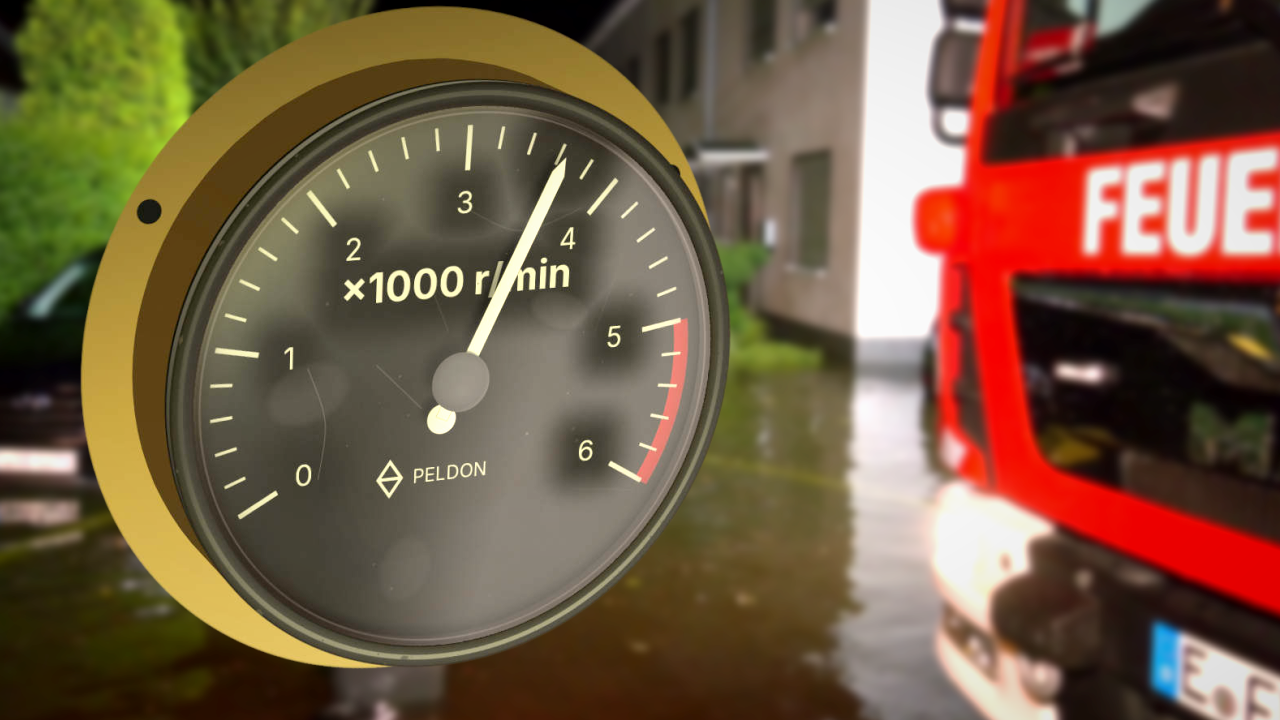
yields 3600 rpm
